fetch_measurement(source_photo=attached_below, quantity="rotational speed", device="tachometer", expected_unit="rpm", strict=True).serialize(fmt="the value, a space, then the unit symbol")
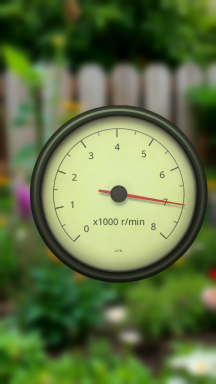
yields 7000 rpm
